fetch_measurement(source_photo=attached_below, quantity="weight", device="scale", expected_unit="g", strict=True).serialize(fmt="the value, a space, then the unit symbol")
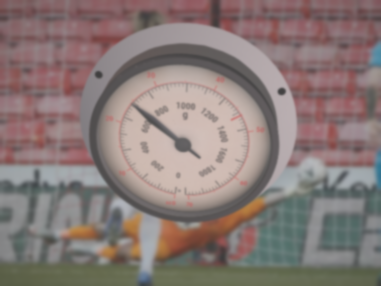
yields 700 g
